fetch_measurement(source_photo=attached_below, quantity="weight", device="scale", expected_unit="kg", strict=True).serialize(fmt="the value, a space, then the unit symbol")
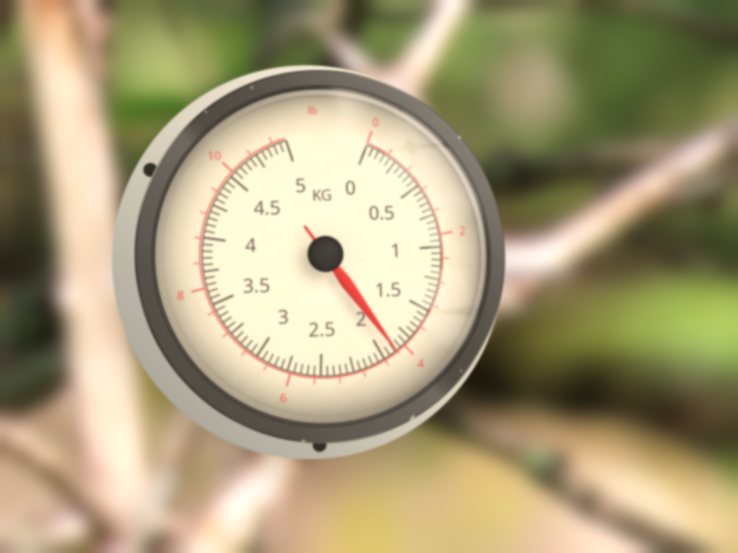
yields 1.9 kg
